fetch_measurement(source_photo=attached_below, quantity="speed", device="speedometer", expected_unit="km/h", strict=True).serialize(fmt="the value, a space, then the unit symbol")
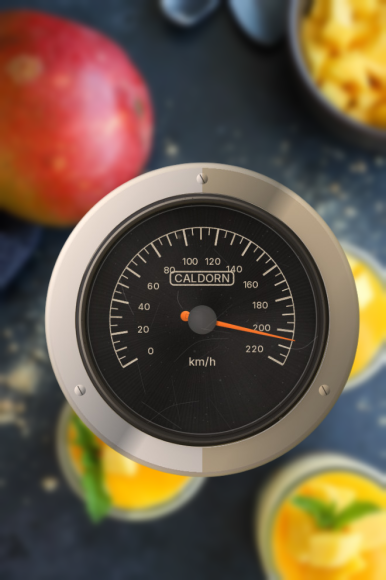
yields 205 km/h
